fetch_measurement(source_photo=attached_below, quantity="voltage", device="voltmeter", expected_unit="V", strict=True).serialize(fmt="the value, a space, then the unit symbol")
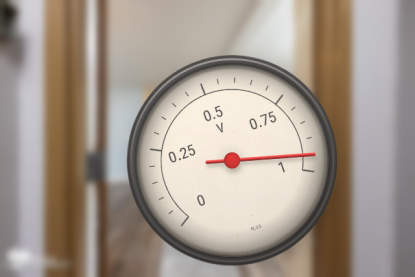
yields 0.95 V
